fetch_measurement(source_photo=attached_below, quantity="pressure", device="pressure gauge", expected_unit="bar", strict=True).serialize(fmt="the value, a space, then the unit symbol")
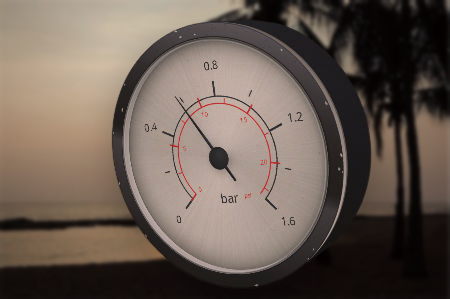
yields 0.6 bar
